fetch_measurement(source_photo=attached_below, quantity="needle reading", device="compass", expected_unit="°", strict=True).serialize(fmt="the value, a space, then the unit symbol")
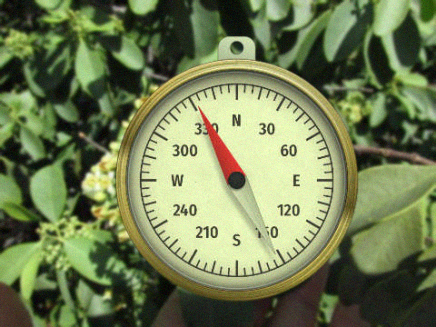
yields 332.5 °
